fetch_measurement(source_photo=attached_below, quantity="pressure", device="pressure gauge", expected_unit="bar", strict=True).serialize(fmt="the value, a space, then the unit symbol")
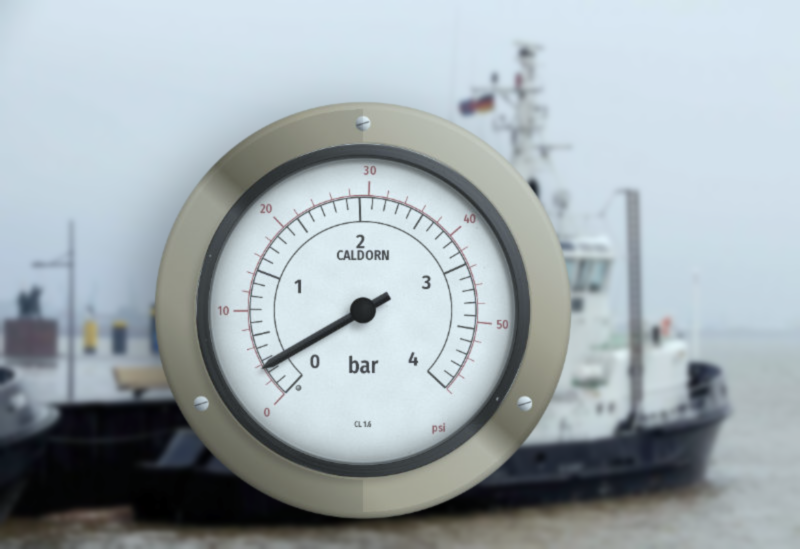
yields 0.25 bar
